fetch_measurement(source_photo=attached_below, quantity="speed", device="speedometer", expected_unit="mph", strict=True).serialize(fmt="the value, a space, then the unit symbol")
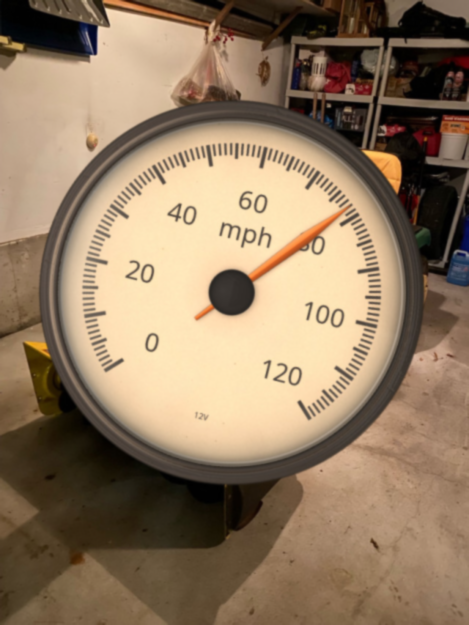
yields 78 mph
